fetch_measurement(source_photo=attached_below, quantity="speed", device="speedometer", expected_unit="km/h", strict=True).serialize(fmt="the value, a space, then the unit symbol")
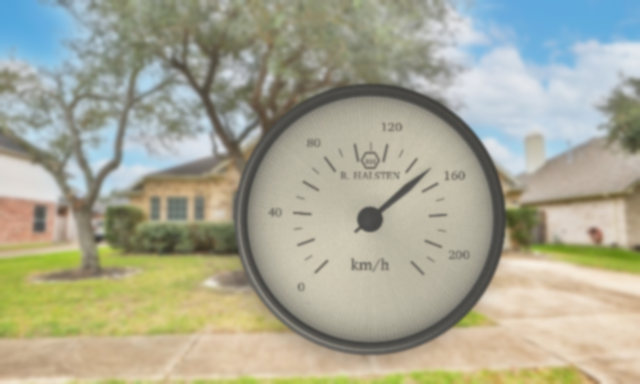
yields 150 km/h
